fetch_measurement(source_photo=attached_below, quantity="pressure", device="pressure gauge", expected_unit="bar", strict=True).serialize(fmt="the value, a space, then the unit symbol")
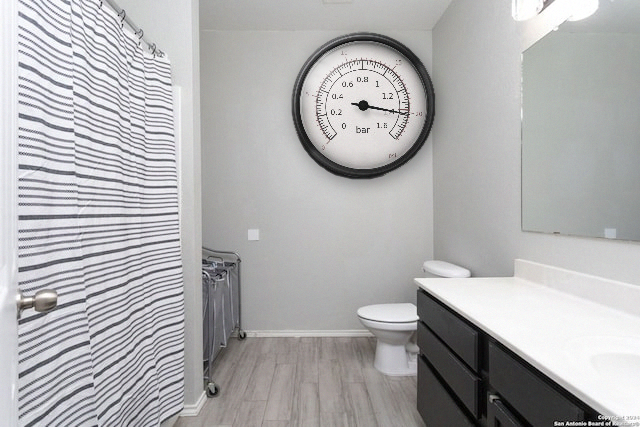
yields 1.4 bar
